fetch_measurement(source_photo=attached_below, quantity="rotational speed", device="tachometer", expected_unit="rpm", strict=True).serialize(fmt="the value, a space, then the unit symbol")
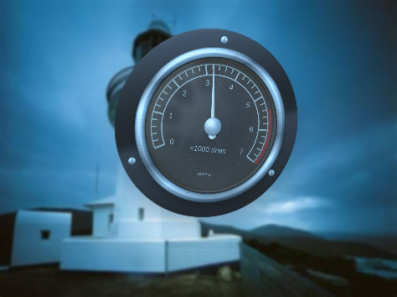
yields 3200 rpm
